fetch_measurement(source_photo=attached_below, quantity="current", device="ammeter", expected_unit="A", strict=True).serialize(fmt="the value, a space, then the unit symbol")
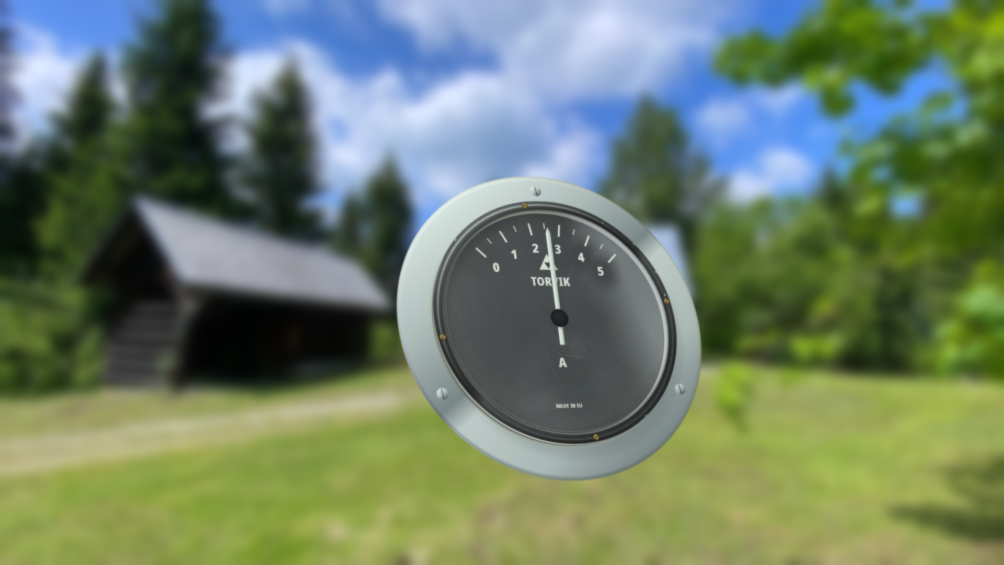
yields 2.5 A
